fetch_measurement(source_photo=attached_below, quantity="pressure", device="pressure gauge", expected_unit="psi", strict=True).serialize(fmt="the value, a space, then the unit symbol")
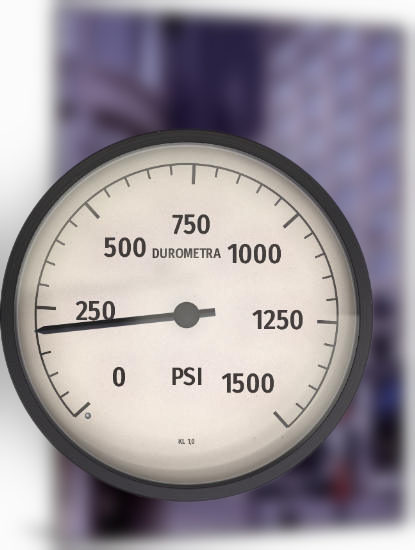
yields 200 psi
